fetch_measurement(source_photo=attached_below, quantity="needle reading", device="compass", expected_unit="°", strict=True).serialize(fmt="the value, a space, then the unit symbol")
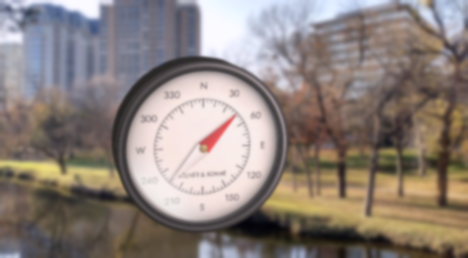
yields 45 °
